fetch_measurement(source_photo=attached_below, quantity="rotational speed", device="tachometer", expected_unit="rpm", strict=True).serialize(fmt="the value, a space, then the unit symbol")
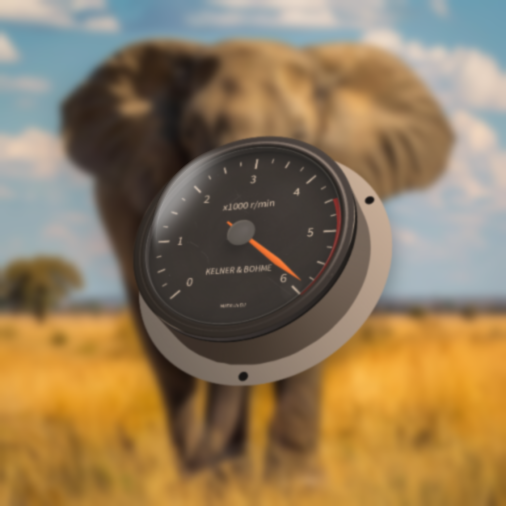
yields 5875 rpm
